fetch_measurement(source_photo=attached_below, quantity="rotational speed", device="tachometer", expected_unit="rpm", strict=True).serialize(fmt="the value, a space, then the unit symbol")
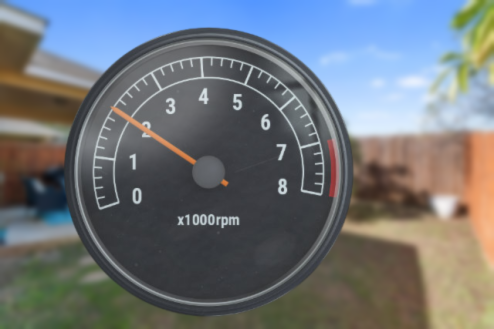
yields 2000 rpm
